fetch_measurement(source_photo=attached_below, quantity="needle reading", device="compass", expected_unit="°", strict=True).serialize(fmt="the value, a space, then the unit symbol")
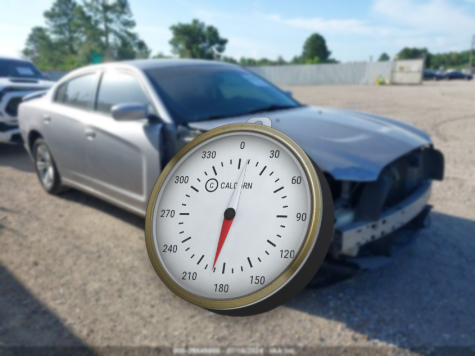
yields 190 °
